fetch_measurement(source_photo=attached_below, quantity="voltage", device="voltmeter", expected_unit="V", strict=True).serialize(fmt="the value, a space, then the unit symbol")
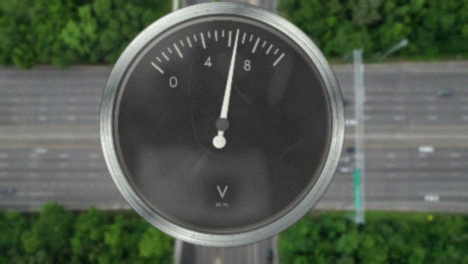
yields 6.5 V
